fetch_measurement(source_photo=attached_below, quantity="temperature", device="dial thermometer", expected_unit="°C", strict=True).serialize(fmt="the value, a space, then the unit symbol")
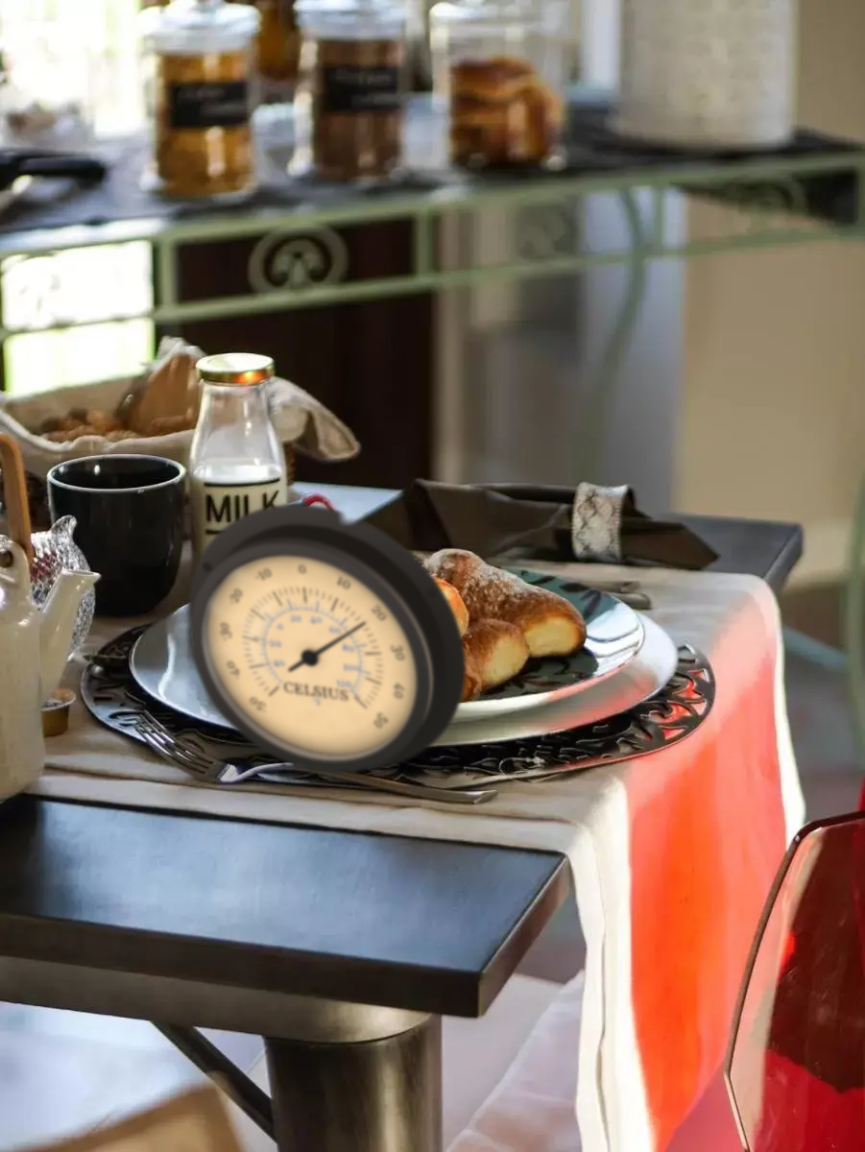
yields 20 °C
